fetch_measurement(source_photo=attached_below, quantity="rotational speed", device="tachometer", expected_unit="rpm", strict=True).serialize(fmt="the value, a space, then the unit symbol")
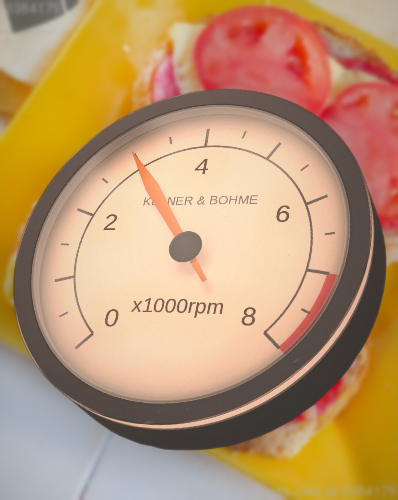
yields 3000 rpm
